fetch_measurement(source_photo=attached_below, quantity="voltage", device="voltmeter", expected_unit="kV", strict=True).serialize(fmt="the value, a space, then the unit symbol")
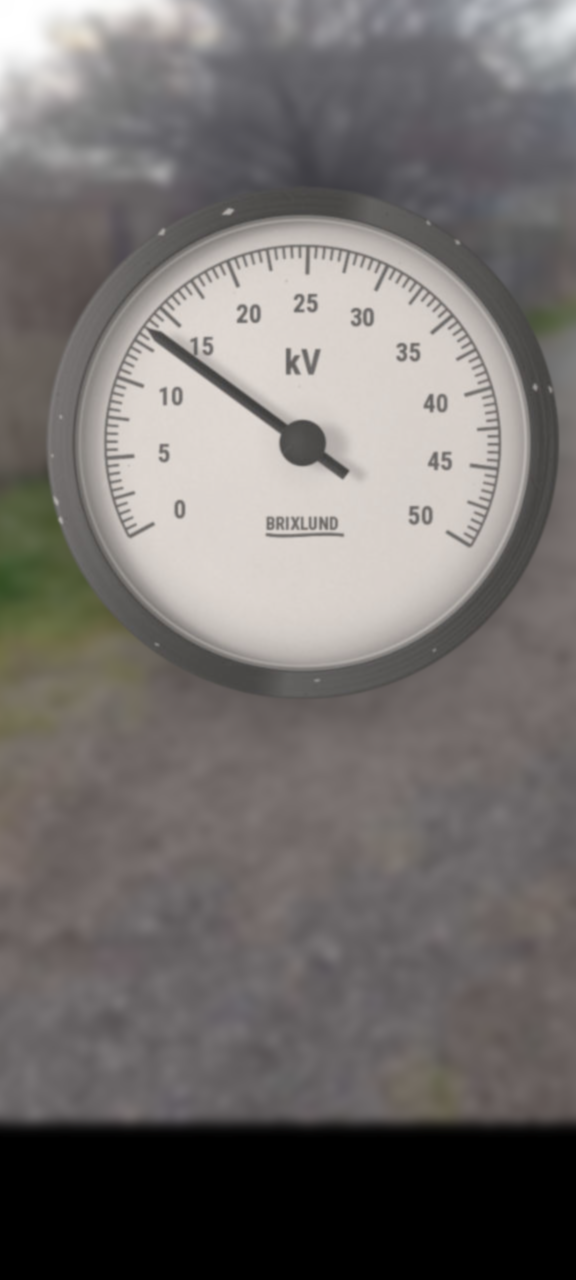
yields 13.5 kV
